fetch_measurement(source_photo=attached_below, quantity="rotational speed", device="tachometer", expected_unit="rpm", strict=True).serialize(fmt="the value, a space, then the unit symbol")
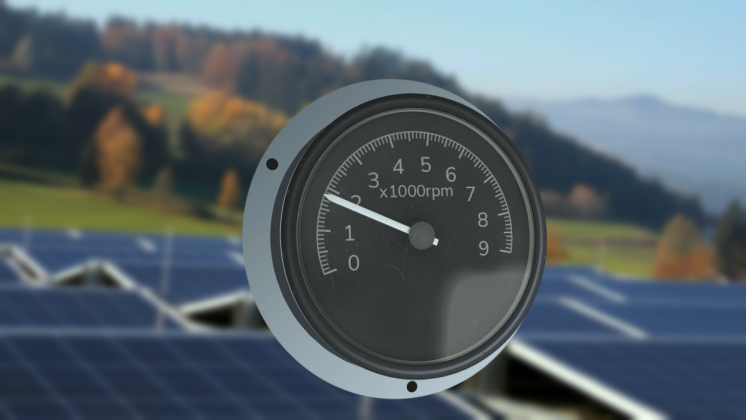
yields 1800 rpm
